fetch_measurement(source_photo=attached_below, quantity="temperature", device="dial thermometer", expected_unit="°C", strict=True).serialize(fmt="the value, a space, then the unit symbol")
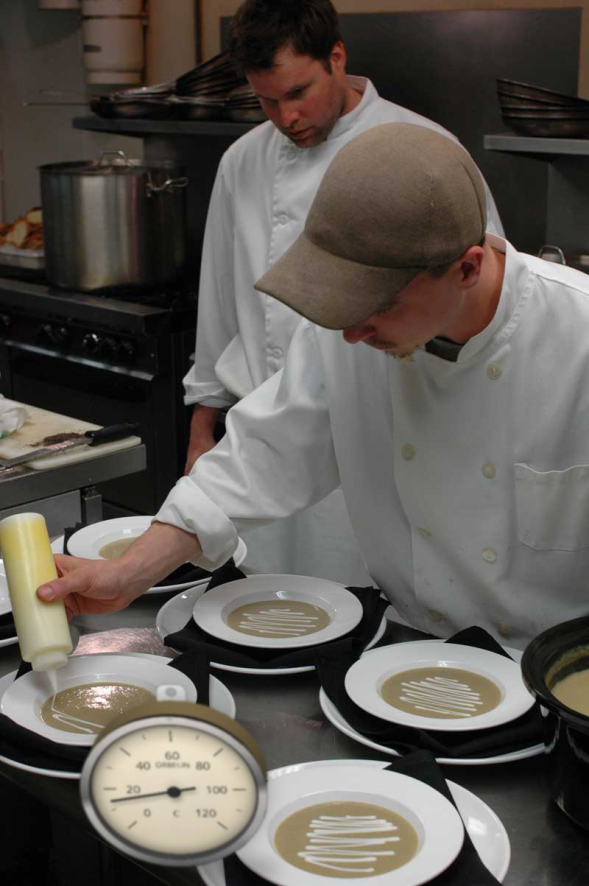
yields 15 °C
